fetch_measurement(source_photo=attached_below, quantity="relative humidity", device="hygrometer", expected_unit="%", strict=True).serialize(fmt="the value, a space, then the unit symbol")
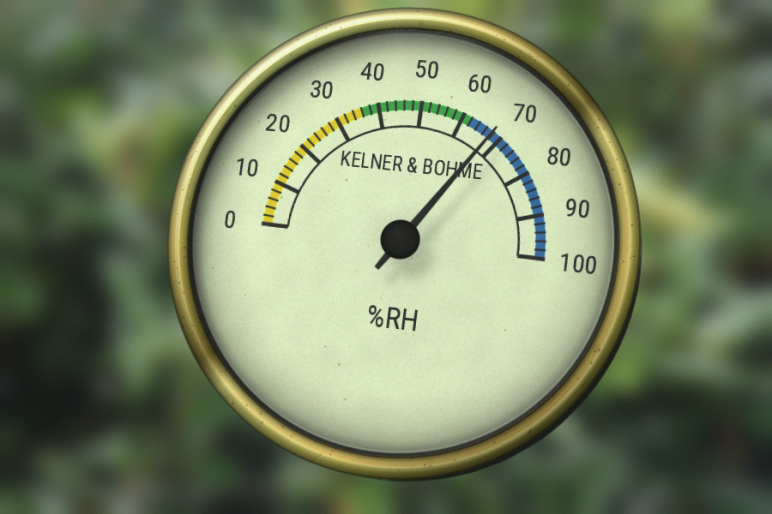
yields 68 %
